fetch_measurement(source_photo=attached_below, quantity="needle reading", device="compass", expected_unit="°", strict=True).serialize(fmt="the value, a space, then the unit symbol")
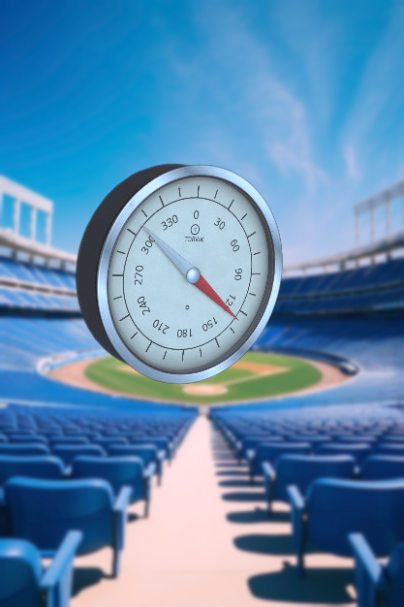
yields 127.5 °
